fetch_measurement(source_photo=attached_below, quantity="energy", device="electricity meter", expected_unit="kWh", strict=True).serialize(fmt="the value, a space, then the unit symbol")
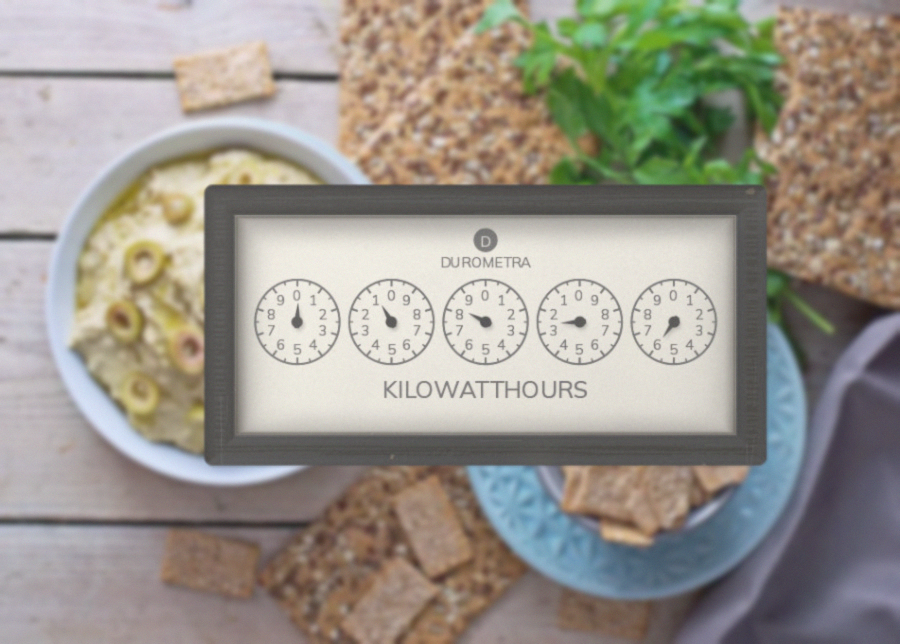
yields 826 kWh
